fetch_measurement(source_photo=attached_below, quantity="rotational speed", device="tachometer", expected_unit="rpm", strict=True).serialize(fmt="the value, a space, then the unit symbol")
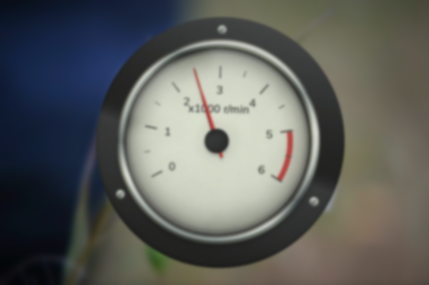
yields 2500 rpm
